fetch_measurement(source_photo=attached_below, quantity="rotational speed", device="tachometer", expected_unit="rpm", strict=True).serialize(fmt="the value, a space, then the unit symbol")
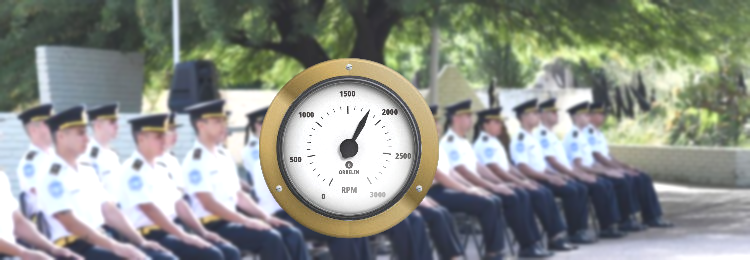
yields 1800 rpm
